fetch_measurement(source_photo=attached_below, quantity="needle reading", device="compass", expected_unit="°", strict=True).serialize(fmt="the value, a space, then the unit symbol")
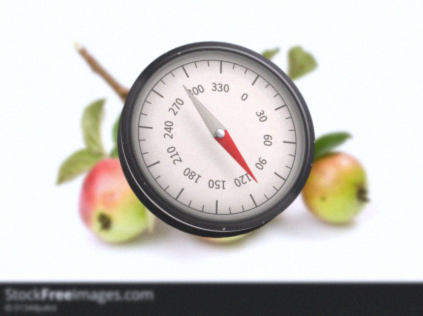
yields 110 °
